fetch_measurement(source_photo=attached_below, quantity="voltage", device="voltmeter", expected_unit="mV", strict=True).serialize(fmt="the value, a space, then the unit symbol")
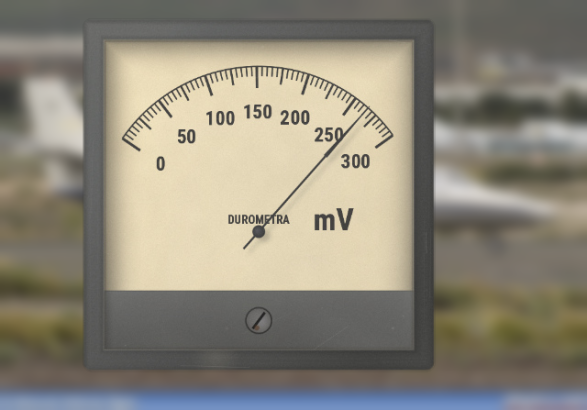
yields 265 mV
